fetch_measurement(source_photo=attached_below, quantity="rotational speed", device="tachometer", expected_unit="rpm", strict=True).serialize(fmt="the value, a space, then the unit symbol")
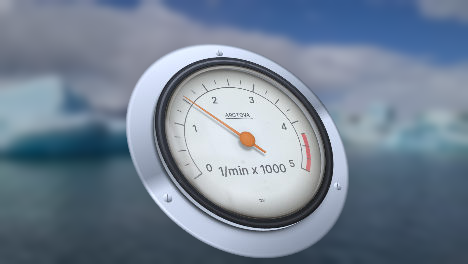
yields 1500 rpm
